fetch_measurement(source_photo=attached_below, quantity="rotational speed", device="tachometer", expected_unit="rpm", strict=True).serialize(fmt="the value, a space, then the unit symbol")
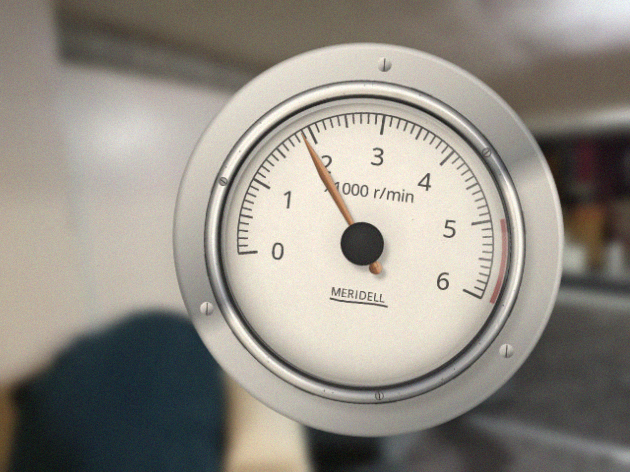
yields 1900 rpm
